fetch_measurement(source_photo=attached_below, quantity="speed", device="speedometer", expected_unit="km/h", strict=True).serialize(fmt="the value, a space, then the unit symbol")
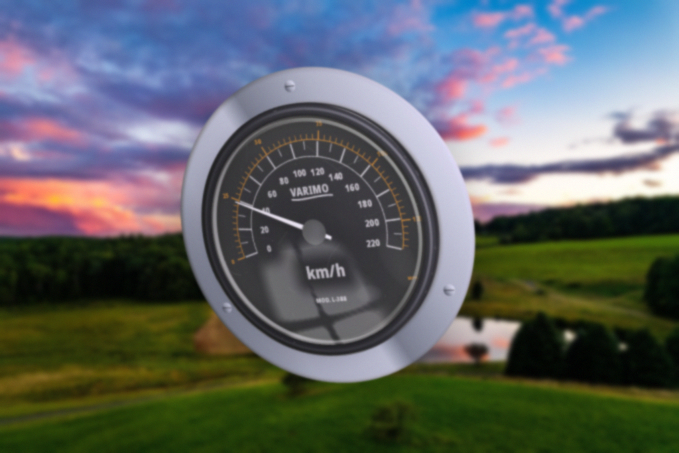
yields 40 km/h
